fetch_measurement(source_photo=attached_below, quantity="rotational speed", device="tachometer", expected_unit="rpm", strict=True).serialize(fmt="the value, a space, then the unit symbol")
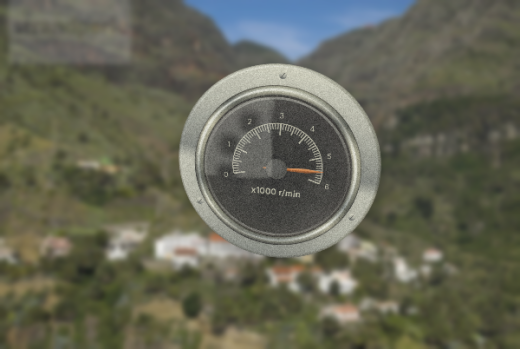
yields 5500 rpm
